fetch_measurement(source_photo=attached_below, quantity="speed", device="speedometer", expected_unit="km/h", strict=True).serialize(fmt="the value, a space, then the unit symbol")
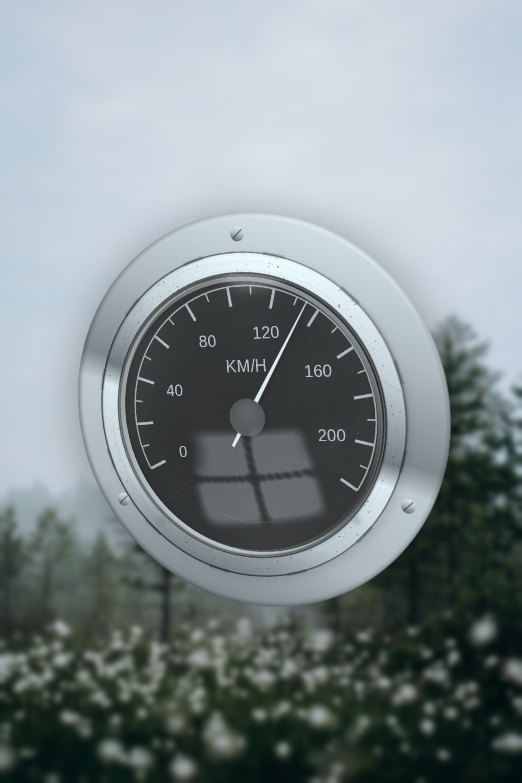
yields 135 km/h
